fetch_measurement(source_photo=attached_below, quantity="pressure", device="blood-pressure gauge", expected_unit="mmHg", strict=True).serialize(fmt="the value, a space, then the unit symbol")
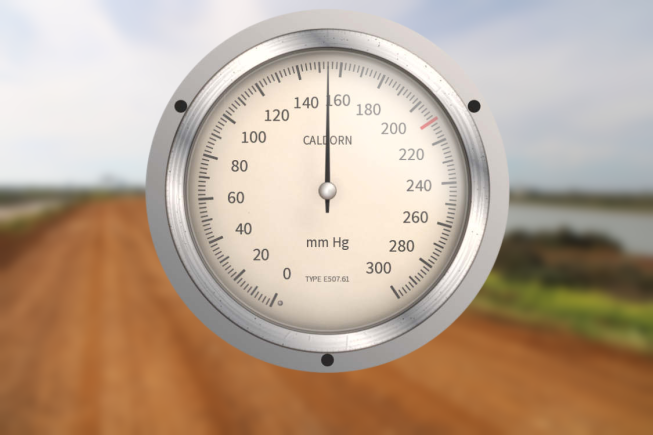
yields 154 mmHg
